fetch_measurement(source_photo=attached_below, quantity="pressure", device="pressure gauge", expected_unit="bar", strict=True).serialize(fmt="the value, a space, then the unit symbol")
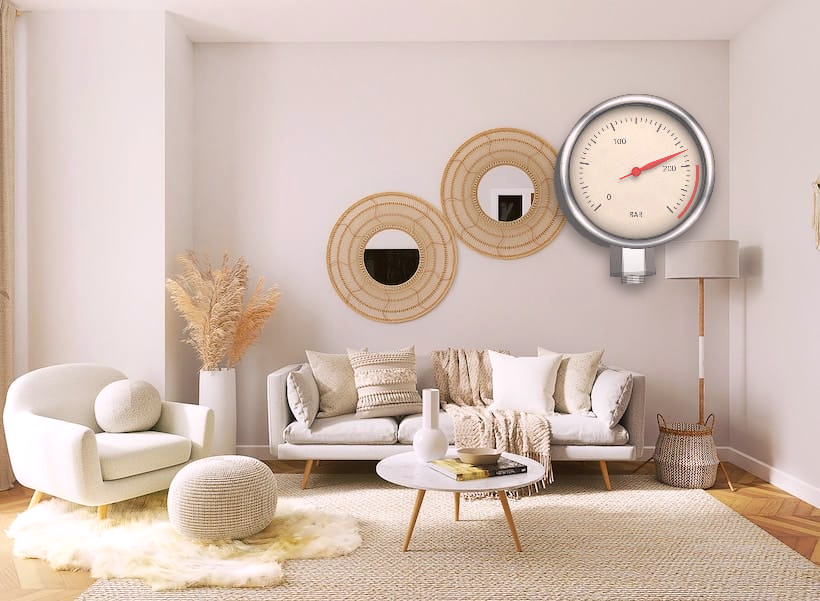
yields 185 bar
